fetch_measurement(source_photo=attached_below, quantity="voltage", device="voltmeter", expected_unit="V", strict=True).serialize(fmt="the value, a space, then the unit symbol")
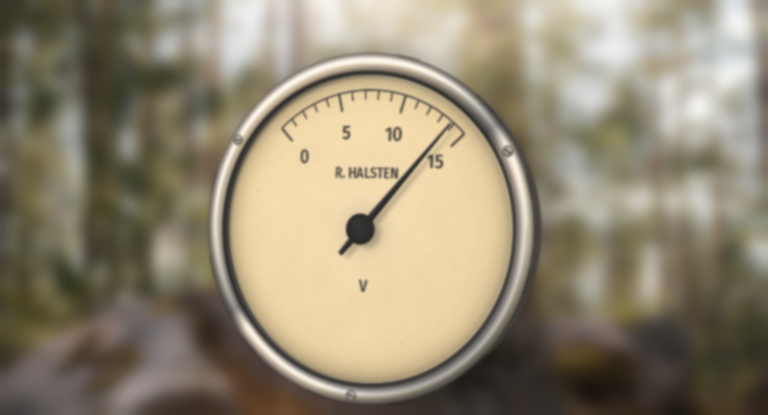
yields 14 V
